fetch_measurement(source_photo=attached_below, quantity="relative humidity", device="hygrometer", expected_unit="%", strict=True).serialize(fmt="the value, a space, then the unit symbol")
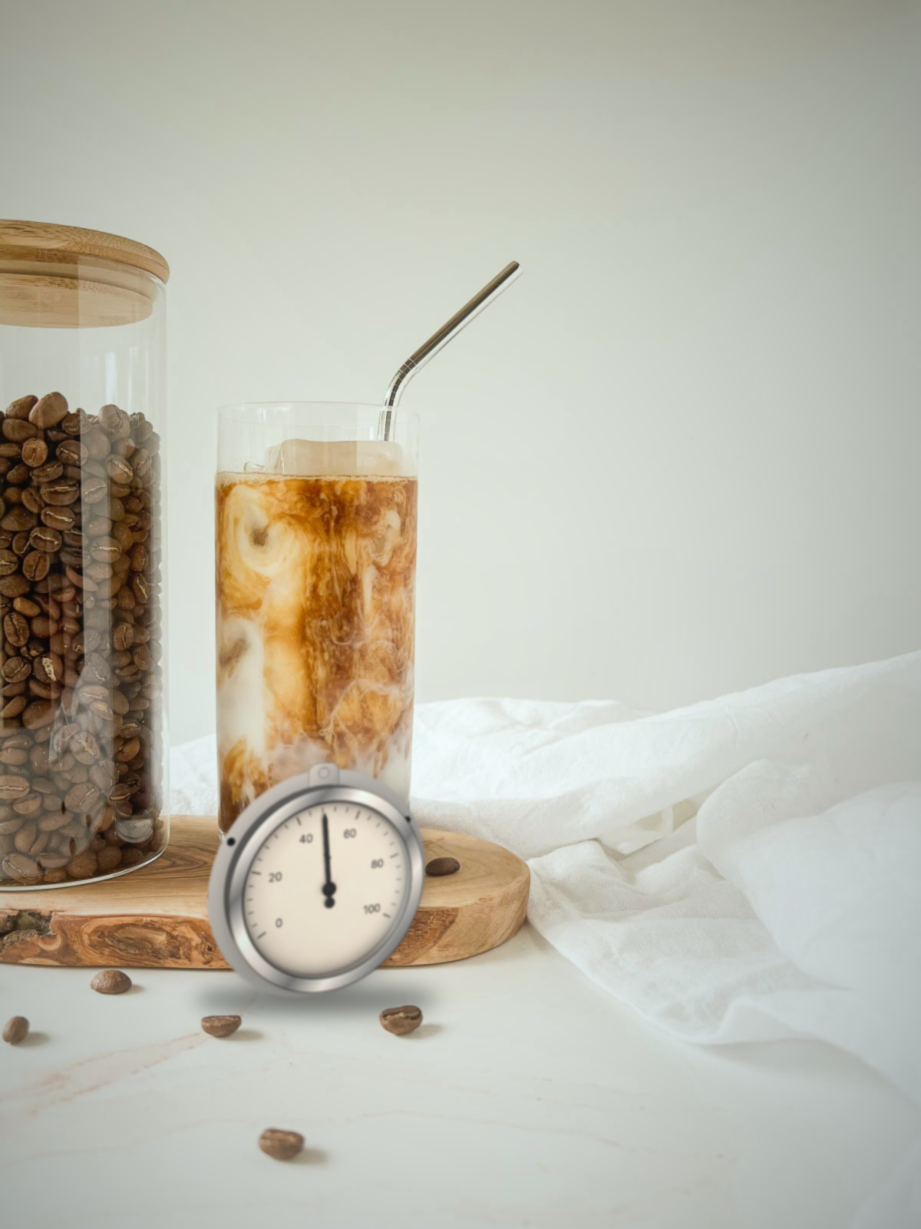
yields 48 %
